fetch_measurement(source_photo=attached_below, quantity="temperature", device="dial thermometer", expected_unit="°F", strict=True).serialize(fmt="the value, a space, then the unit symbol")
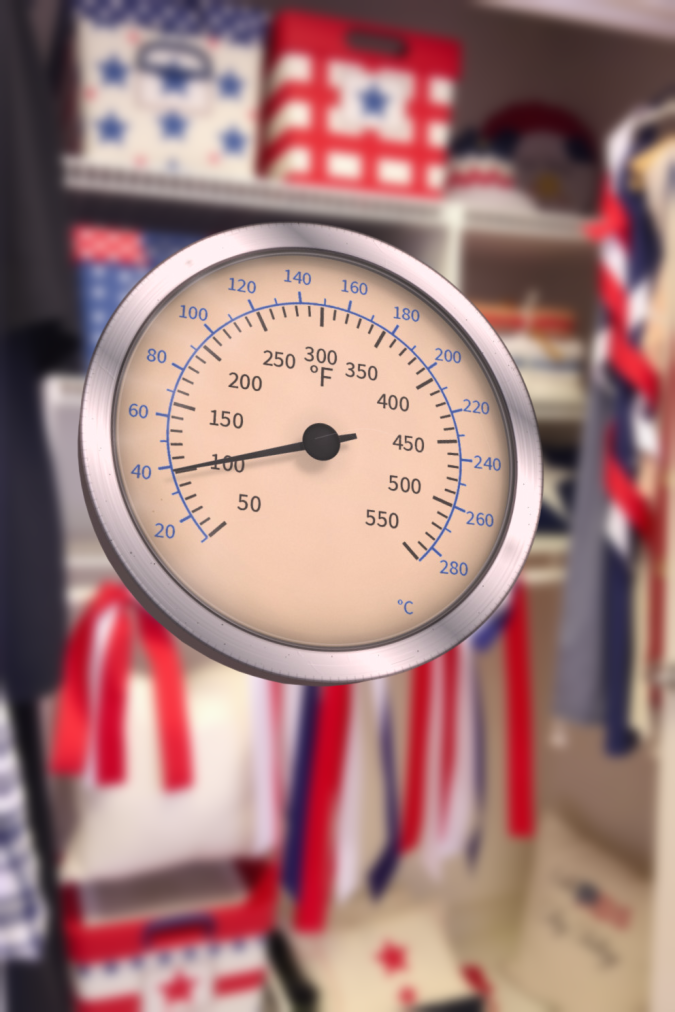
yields 100 °F
